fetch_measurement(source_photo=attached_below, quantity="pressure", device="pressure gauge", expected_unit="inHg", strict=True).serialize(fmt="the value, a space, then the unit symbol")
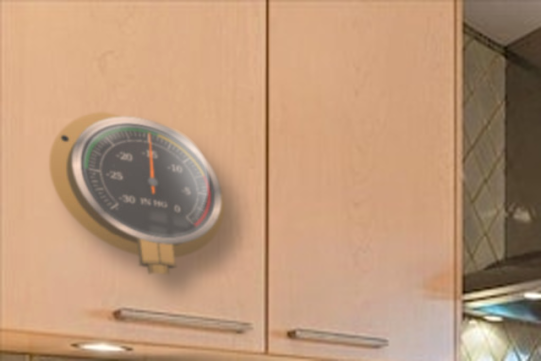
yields -15 inHg
